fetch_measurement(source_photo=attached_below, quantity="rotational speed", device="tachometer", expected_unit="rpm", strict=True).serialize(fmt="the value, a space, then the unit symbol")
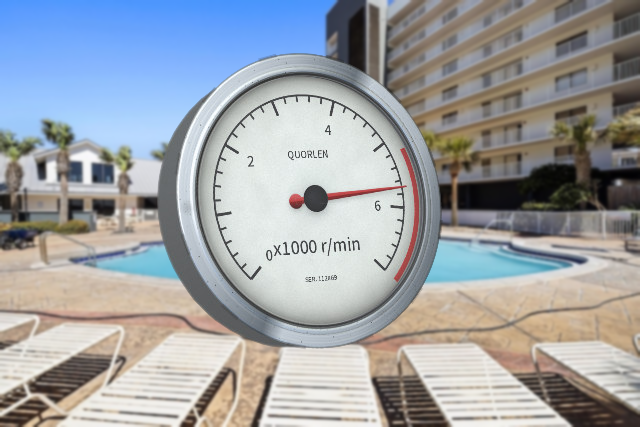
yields 5700 rpm
